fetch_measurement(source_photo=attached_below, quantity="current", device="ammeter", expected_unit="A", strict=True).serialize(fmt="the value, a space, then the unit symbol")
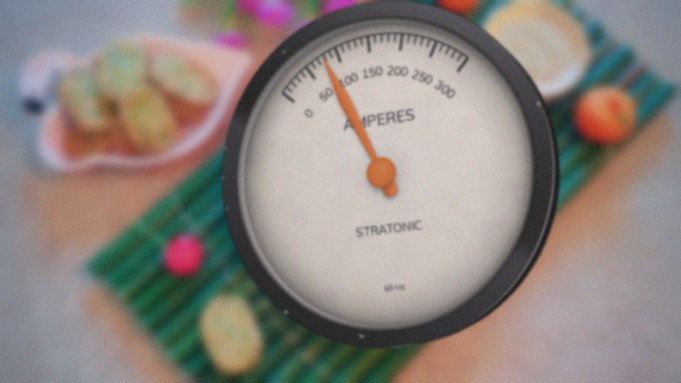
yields 80 A
